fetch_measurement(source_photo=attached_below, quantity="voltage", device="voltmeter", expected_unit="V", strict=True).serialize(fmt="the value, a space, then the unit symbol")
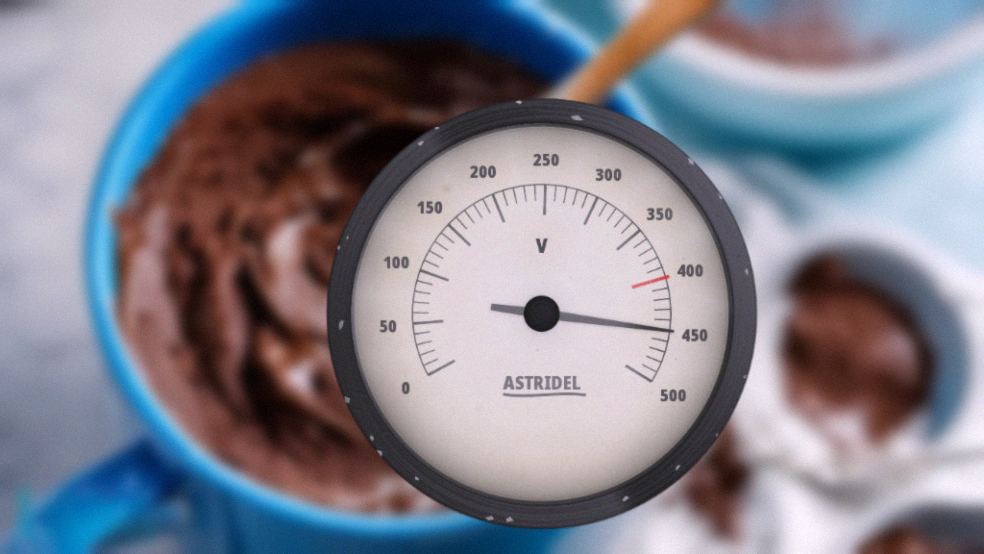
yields 450 V
